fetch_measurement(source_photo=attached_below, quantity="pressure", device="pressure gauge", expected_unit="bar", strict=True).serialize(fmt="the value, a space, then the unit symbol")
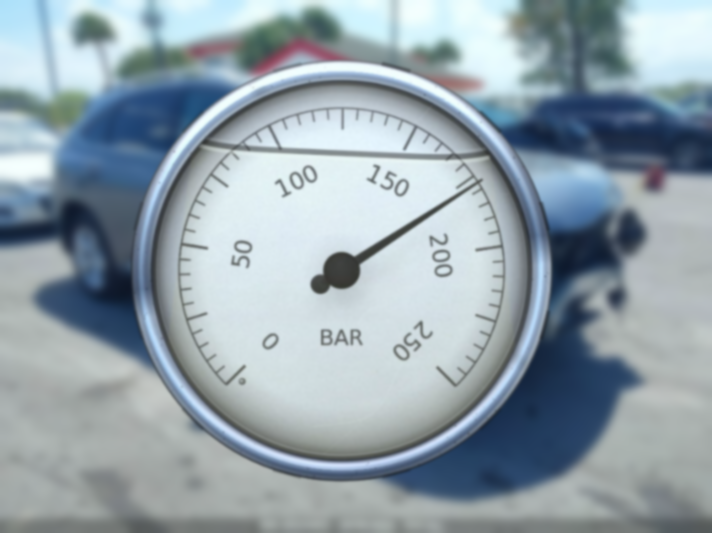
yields 177.5 bar
